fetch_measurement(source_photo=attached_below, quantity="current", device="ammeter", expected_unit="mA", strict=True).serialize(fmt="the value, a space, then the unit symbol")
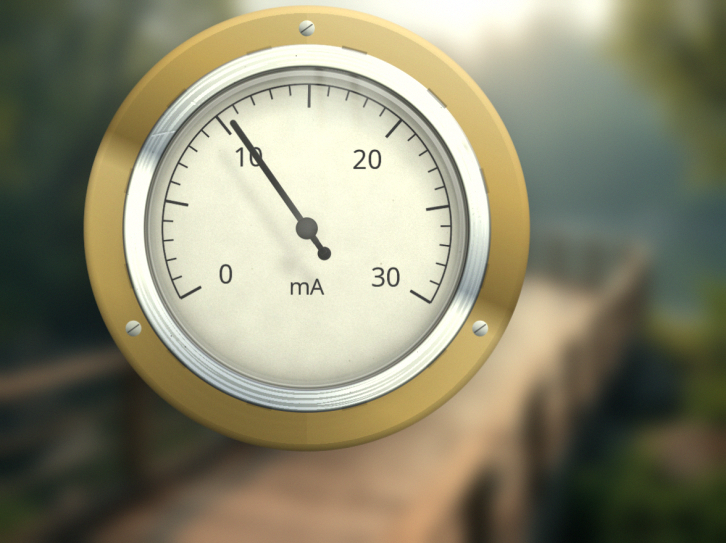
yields 10.5 mA
